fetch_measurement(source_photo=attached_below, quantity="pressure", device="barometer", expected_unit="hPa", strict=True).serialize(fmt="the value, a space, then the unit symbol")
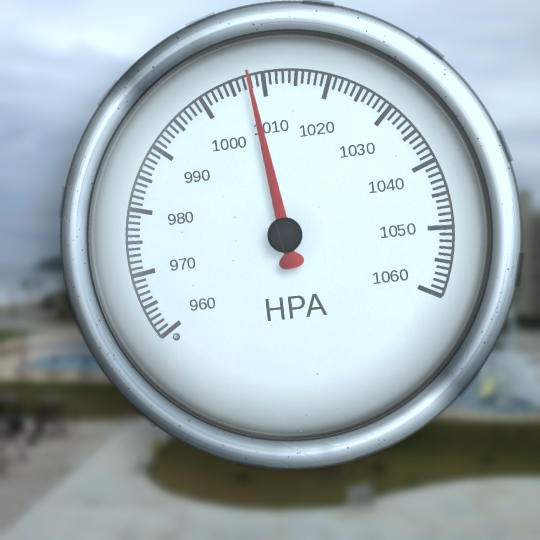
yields 1008 hPa
